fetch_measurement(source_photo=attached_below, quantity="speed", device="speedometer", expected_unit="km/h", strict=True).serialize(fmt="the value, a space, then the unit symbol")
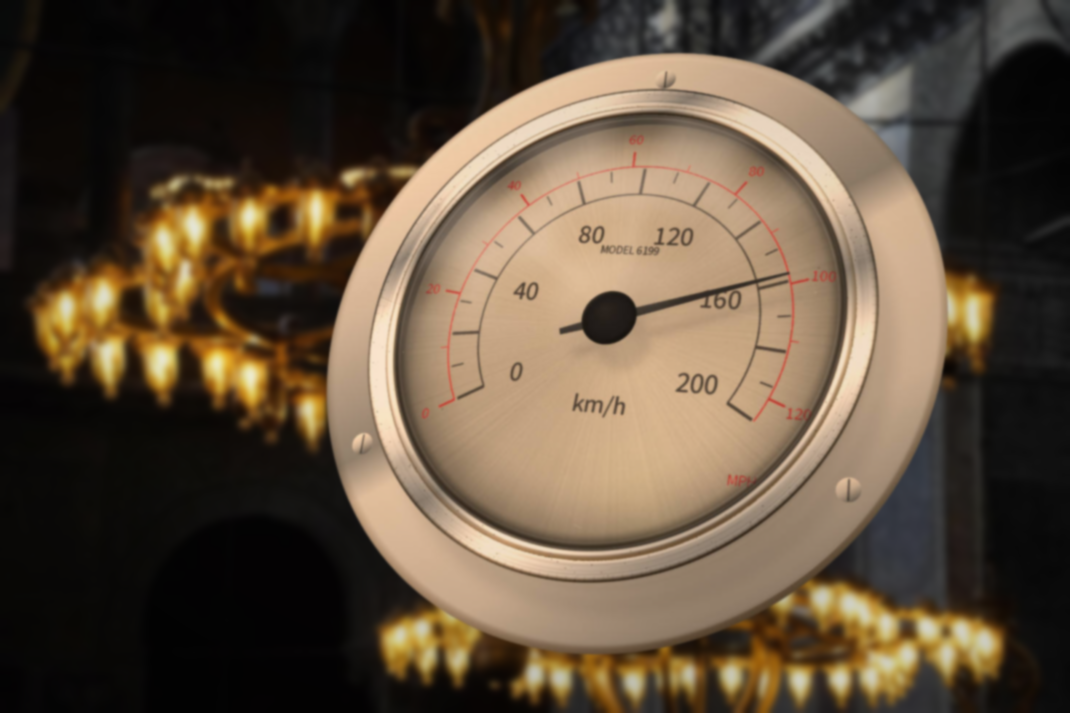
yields 160 km/h
